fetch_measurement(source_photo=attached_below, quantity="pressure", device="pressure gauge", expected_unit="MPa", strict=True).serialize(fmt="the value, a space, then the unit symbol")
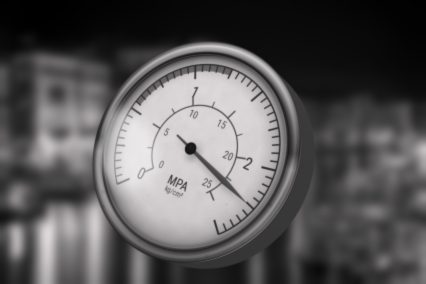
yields 2.25 MPa
